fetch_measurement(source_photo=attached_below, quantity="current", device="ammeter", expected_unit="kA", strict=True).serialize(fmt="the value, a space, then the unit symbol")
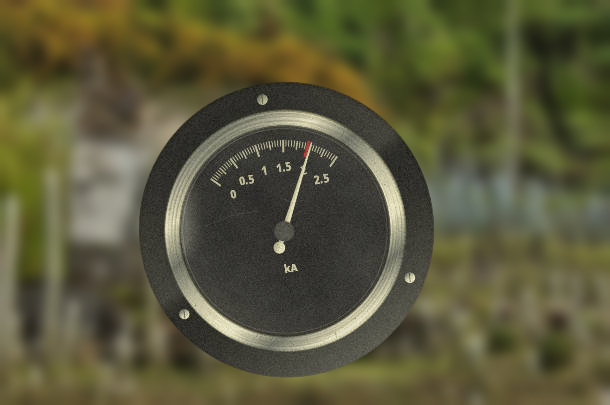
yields 2 kA
